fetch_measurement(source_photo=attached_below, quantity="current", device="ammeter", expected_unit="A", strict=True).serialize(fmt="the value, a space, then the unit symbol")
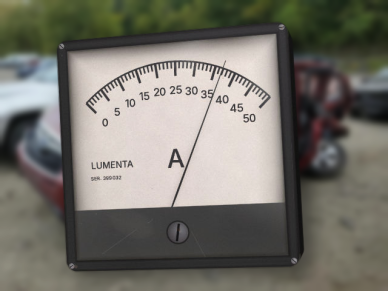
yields 37 A
